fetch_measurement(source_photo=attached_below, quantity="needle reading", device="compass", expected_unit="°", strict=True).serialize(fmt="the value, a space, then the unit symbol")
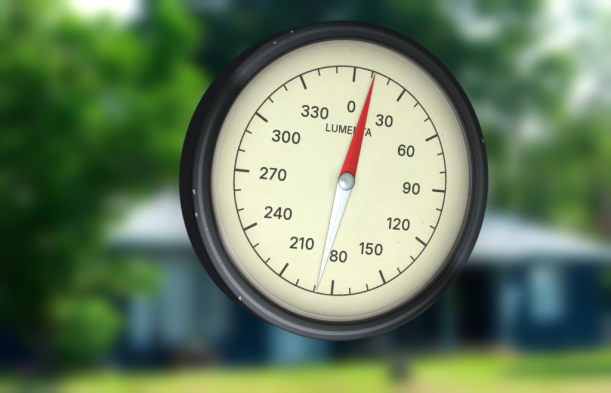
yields 10 °
